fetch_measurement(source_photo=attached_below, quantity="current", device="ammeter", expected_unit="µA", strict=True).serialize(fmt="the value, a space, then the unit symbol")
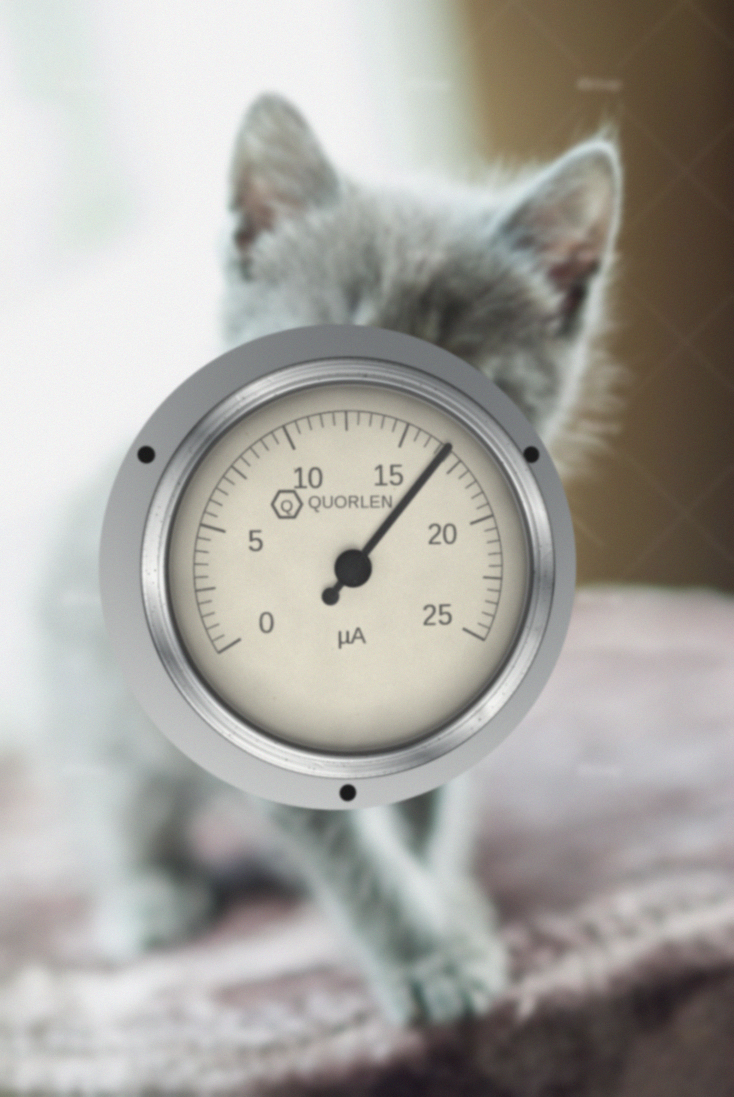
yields 16.75 µA
